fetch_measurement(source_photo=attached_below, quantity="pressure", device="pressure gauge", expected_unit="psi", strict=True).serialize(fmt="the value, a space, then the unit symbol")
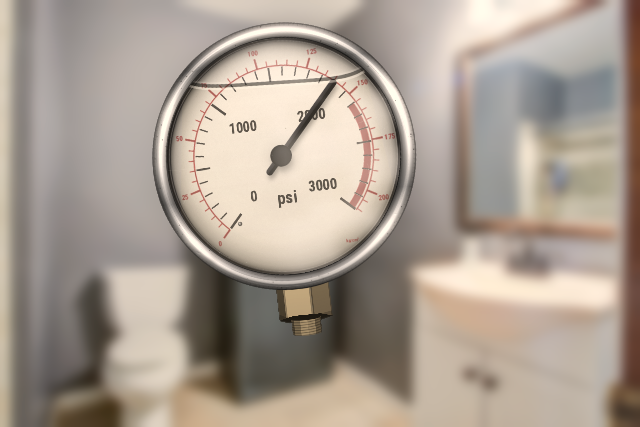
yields 2000 psi
